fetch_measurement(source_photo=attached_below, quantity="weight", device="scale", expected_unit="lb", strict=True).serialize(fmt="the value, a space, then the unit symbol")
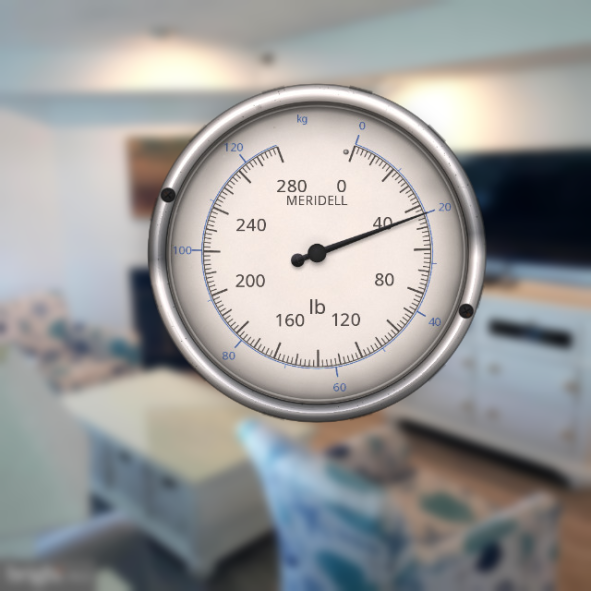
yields 44 lb
